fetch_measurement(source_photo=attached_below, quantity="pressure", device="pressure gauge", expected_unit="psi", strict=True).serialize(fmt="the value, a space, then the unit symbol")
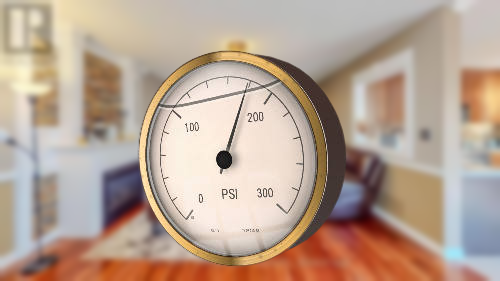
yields 180 psi
